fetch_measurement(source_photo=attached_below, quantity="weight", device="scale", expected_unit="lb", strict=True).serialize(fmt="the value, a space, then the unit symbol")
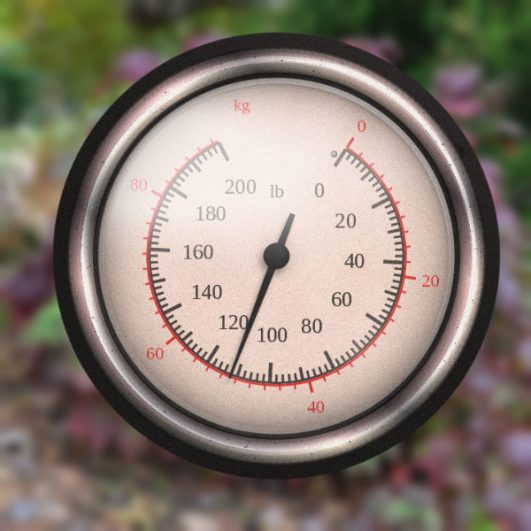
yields 112 lb
